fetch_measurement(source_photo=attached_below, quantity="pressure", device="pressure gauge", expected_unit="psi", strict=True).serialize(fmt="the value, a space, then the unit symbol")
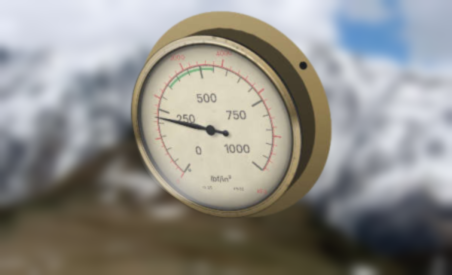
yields 225 psi
